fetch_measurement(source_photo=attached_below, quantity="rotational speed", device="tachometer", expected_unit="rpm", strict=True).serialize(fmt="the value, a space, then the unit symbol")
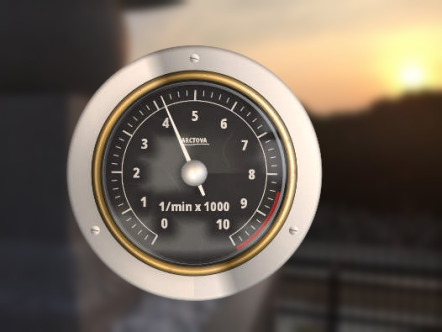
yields 4200 rpm
